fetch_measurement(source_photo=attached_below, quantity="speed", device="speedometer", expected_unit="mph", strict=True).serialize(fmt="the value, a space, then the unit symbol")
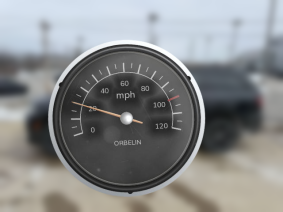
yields 20 mph
